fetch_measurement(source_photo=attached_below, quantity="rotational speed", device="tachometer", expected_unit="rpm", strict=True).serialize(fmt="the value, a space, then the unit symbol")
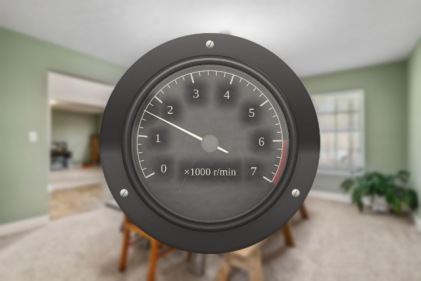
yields 1600 rpm
